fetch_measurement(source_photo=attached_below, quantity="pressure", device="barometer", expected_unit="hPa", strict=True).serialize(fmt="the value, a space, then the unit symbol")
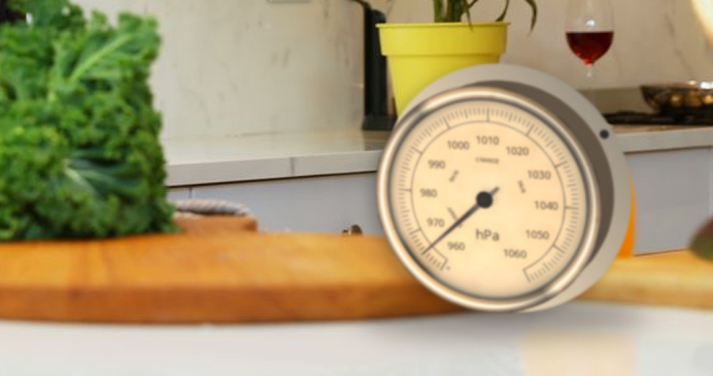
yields 965 hPa
